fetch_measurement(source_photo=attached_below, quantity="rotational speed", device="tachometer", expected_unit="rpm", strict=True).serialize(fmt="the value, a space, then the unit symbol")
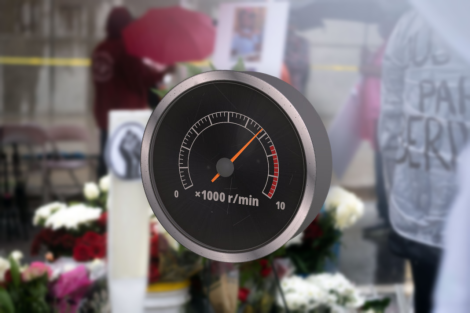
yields 6800 rpm
